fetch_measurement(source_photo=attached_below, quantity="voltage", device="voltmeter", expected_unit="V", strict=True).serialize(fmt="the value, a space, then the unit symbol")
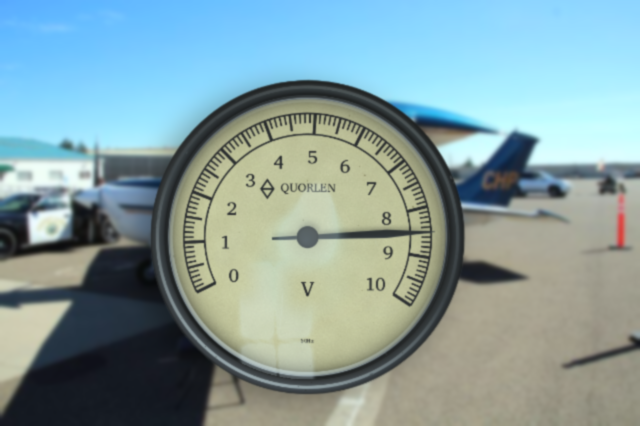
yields 8.5 V
